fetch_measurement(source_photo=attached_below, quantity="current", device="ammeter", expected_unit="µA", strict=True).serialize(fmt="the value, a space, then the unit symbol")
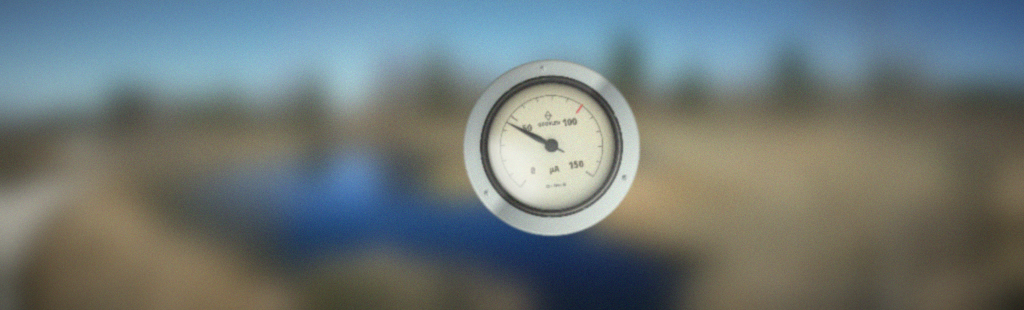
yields 45 µA
